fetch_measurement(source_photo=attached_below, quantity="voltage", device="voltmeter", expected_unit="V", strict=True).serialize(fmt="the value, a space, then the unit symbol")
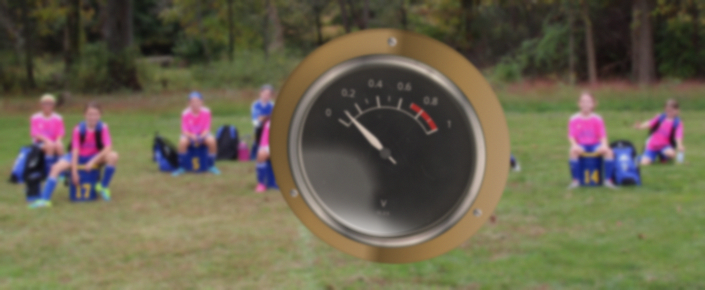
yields 0.1 V
